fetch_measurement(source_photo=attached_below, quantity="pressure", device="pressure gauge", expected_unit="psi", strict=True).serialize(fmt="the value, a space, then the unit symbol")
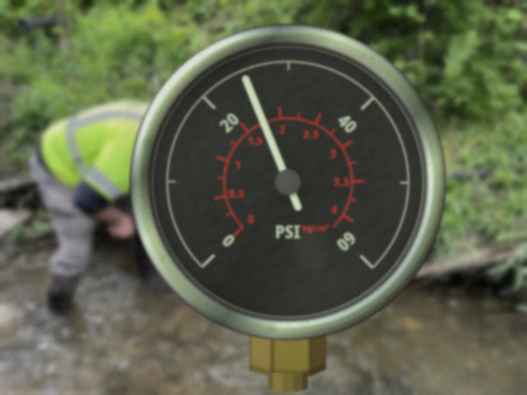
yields 25 psi
